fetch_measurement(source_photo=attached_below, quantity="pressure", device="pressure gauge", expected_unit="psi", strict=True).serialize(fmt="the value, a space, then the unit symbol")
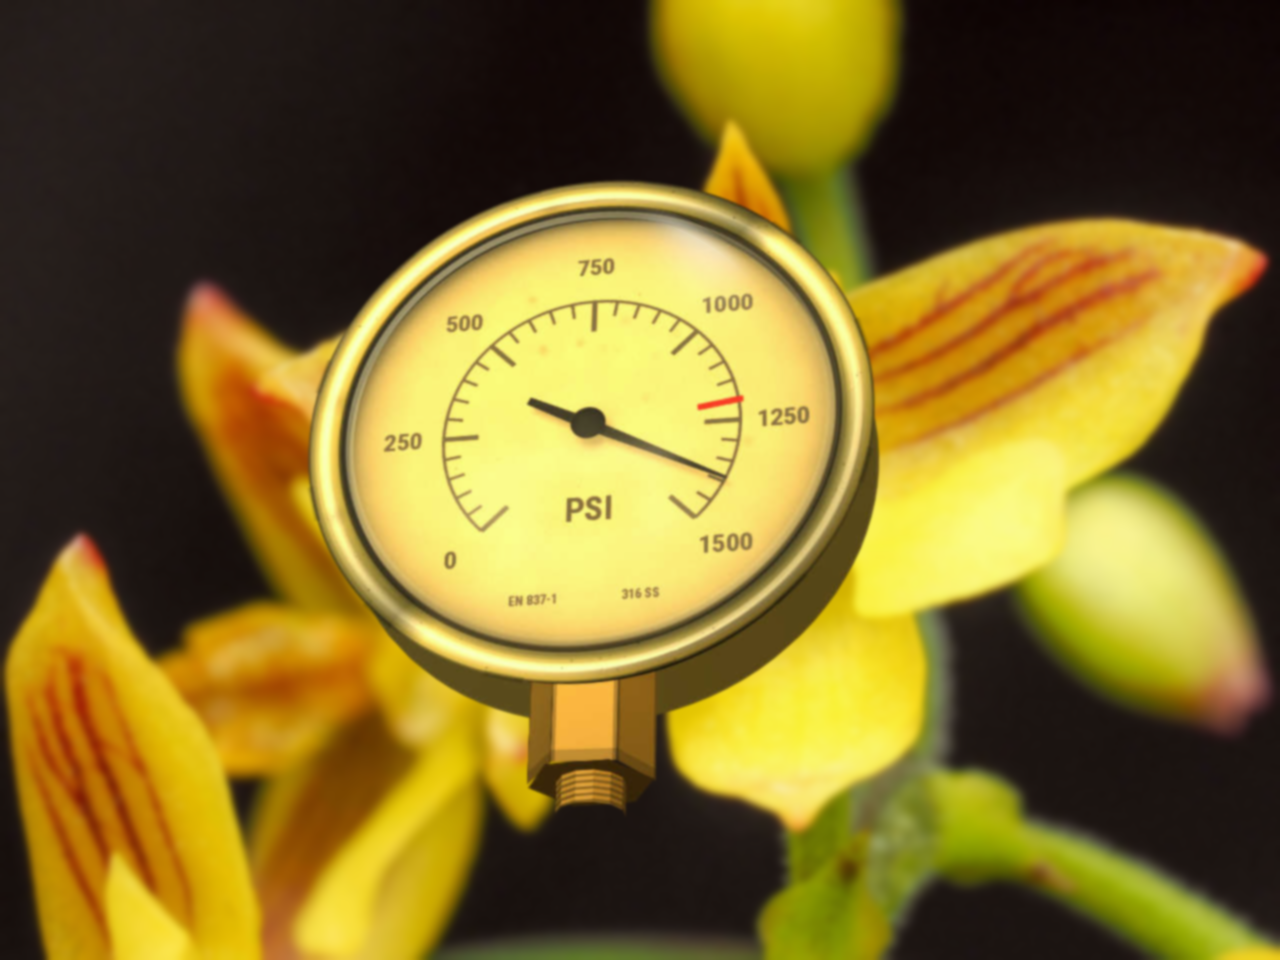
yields 1400 psi
